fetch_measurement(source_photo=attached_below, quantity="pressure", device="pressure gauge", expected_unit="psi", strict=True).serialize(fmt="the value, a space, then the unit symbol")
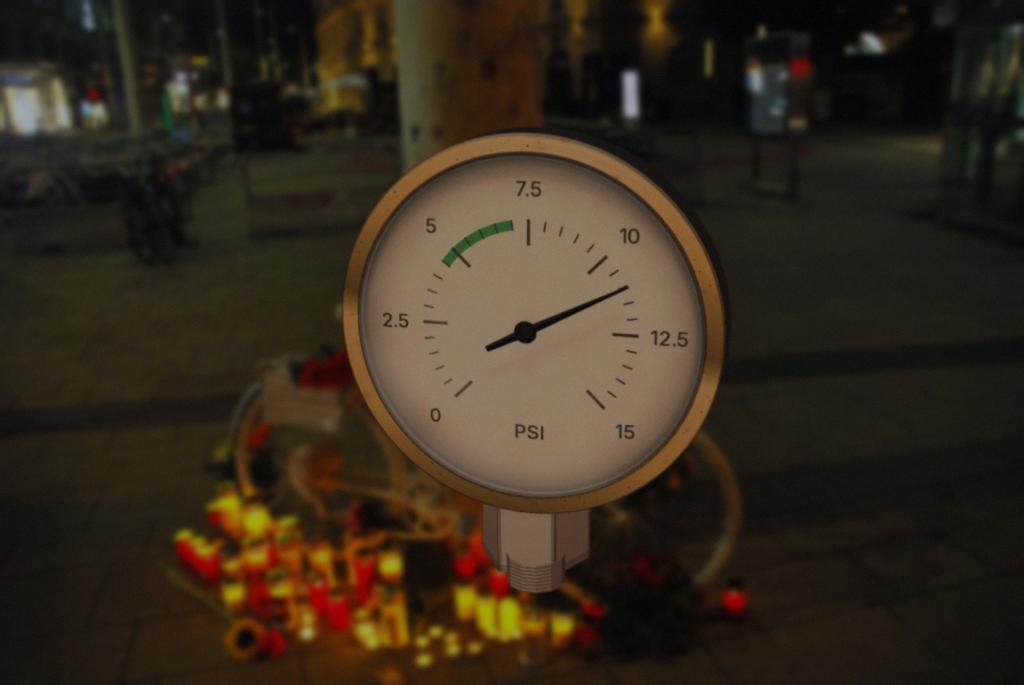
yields 11 psi
